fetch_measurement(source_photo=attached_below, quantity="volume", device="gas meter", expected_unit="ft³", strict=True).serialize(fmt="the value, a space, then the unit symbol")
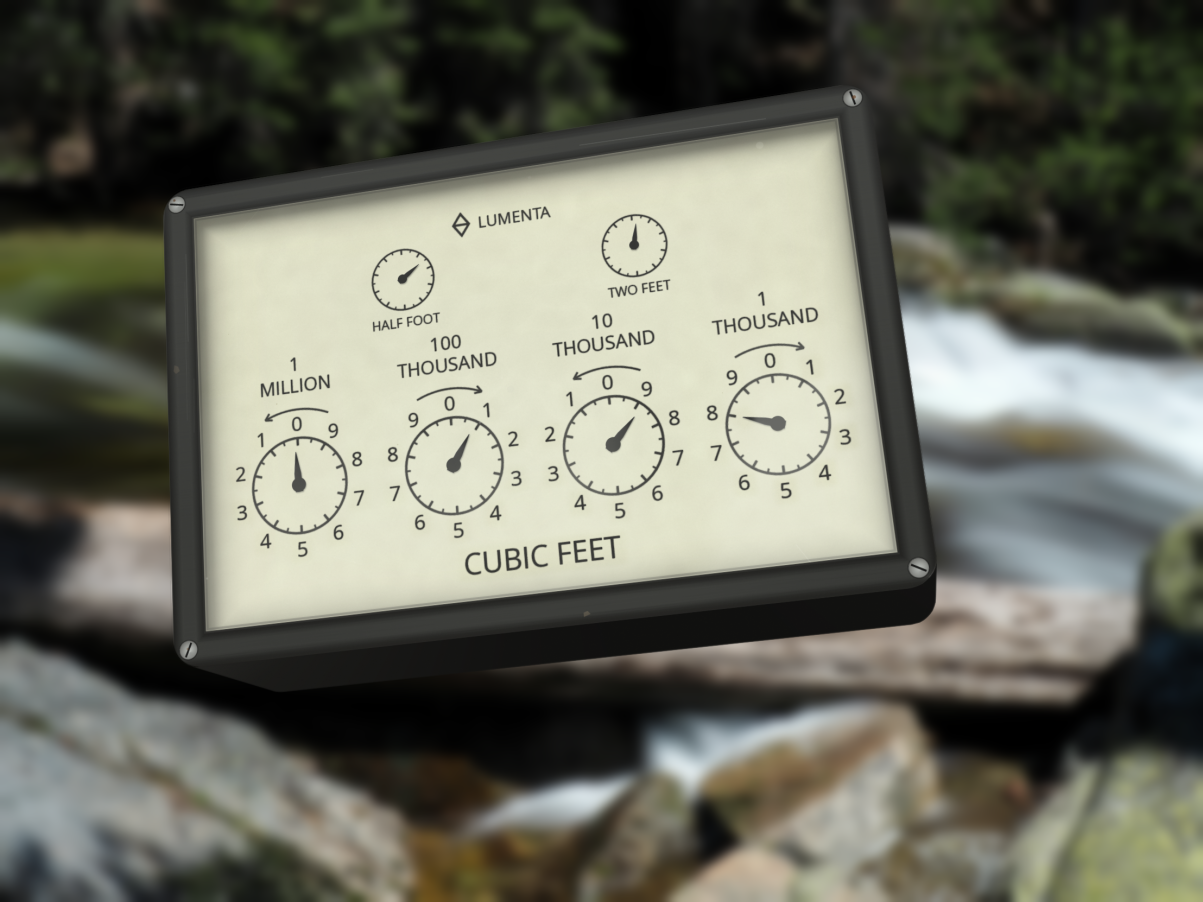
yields 8800 ft³
